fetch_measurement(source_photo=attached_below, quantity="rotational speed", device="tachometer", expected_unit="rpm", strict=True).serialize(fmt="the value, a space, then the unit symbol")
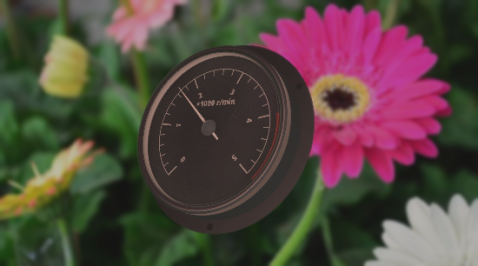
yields 1700 rpm
